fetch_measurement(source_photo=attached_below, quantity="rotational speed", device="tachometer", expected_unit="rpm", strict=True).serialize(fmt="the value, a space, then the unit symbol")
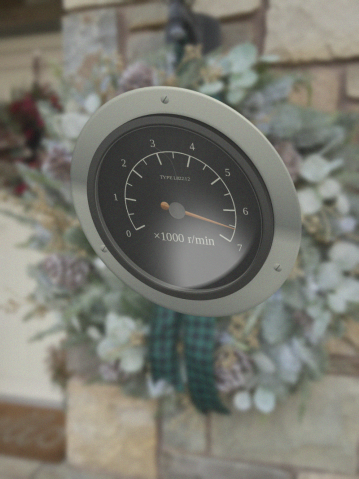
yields 6500 rpm
